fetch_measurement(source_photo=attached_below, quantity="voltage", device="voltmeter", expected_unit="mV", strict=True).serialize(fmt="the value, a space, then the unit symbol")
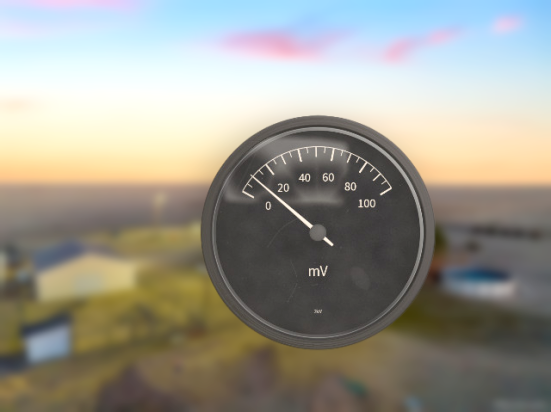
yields 10 mV
